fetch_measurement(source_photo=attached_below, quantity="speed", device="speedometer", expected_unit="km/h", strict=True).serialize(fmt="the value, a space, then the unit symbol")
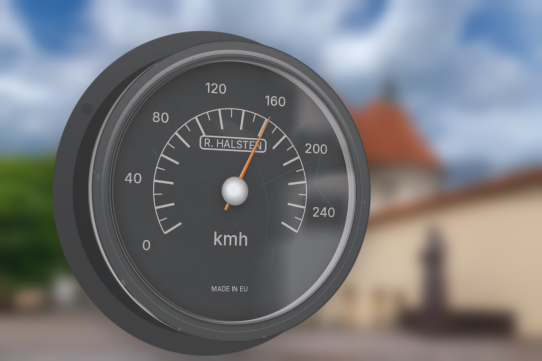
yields 160 km/h
